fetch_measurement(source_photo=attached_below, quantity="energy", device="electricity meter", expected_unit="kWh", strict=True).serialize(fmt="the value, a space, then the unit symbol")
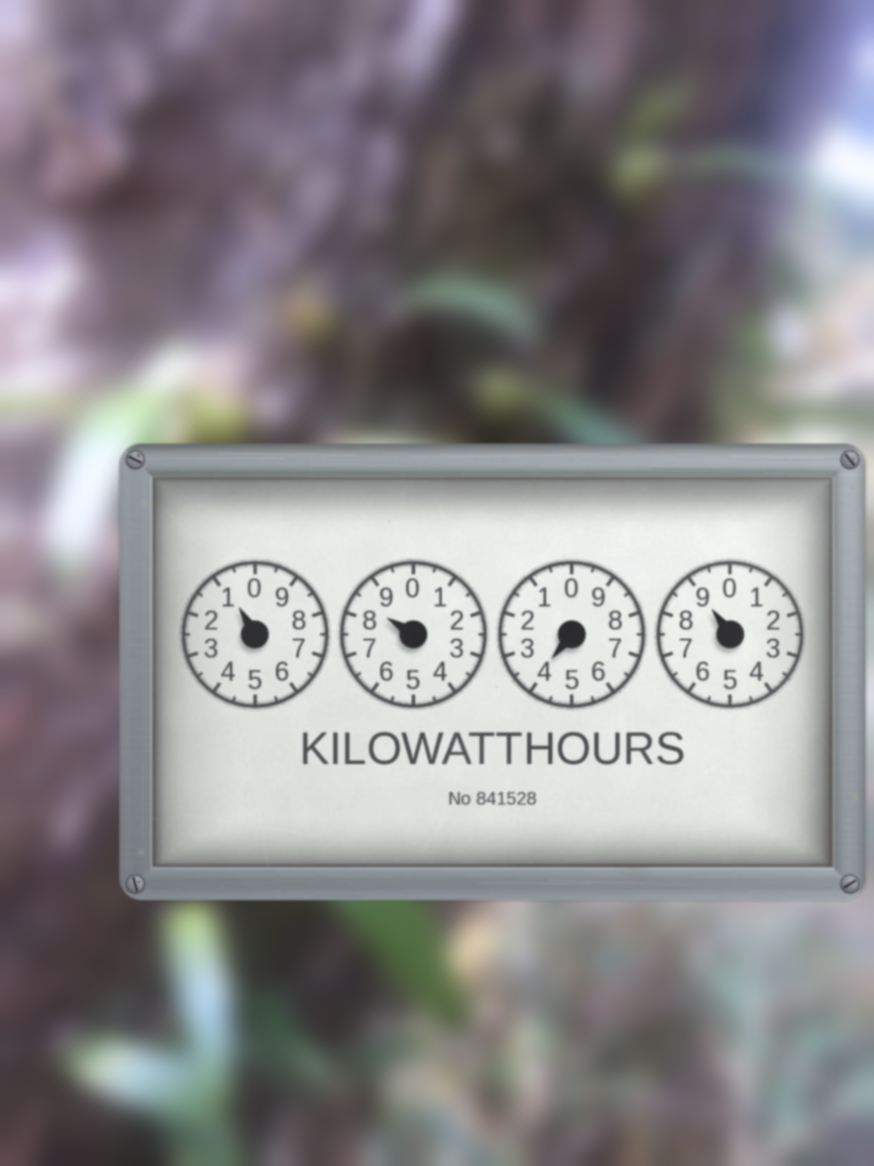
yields 839 kWh
